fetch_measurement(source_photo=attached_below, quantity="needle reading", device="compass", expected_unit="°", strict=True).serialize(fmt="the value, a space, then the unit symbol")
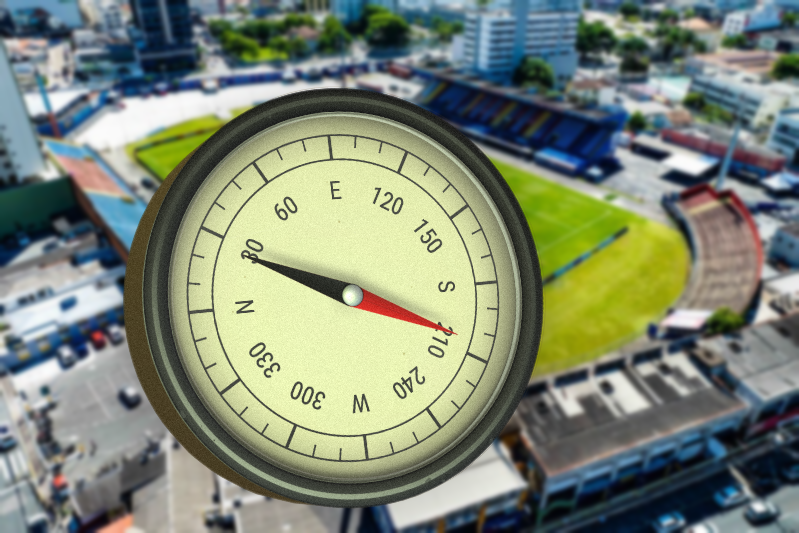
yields 205 °
